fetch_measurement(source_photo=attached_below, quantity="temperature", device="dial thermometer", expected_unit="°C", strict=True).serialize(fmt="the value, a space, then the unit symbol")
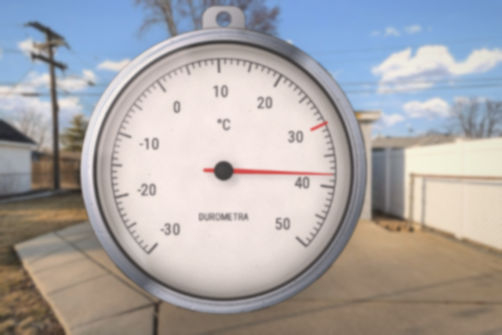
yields 38 °C
